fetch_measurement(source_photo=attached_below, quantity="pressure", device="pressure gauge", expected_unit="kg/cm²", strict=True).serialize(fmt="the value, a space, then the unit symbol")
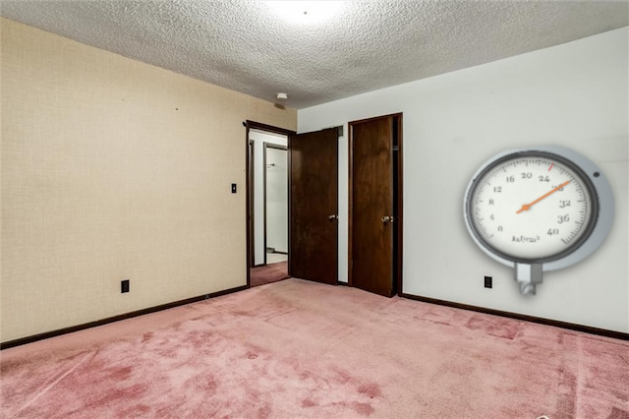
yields 28 kg/cm²
